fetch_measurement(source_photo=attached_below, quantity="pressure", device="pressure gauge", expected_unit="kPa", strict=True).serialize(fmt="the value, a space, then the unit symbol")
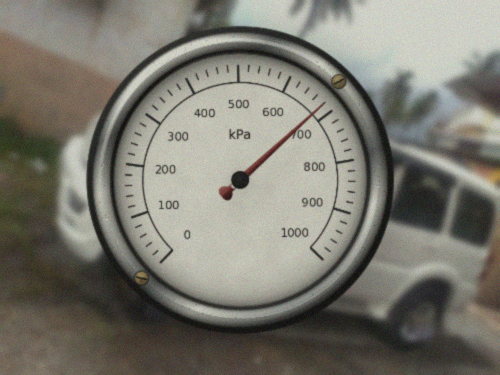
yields 680 kPa
